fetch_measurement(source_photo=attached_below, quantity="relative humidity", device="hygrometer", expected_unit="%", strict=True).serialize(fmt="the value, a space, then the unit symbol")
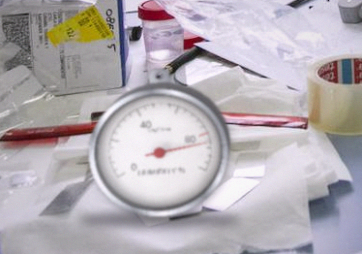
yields 84 %
